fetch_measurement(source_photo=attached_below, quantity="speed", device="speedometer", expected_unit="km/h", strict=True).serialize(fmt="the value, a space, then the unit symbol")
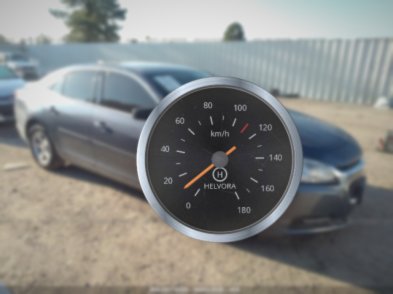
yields 10 km/h
